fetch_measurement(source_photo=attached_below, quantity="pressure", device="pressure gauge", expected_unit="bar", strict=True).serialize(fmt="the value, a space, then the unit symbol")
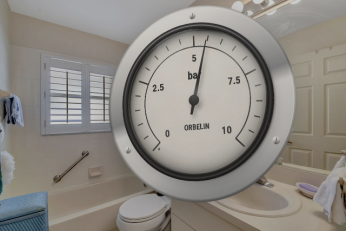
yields 5.5 bar
